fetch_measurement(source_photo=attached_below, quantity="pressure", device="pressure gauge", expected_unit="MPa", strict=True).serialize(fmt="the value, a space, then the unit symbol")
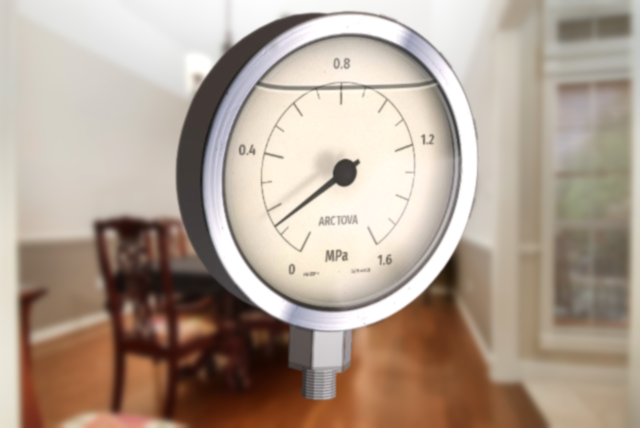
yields 0.15 MPa
